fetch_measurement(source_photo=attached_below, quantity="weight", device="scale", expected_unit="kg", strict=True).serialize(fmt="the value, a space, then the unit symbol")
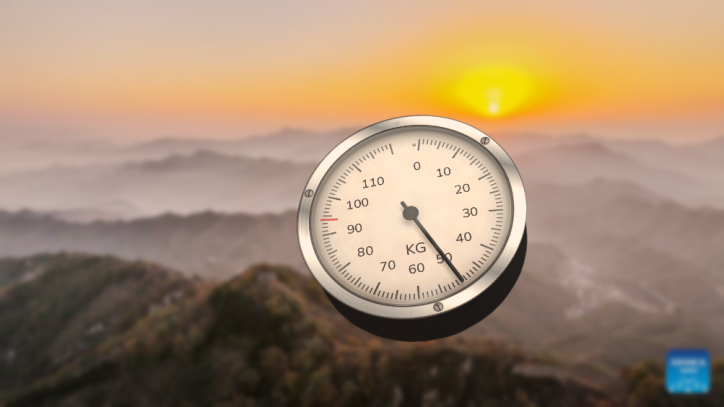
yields 50 kg
